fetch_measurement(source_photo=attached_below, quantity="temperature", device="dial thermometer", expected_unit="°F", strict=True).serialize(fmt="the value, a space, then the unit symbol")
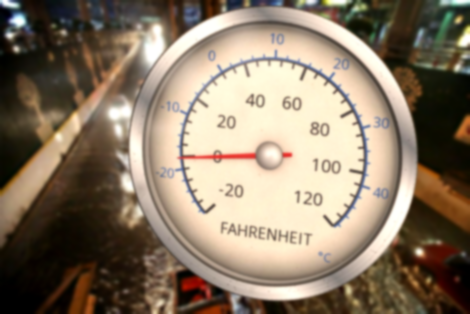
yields 0 °F
